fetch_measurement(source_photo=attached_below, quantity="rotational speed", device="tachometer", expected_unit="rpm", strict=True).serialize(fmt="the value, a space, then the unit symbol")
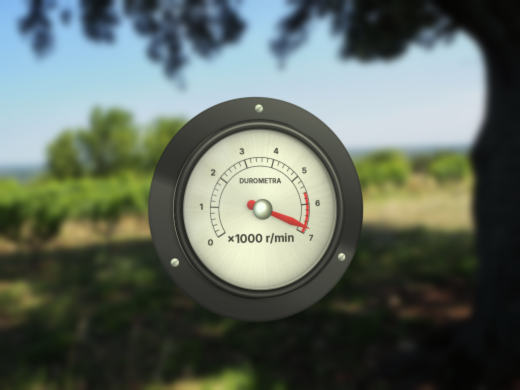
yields 6800 rpm
